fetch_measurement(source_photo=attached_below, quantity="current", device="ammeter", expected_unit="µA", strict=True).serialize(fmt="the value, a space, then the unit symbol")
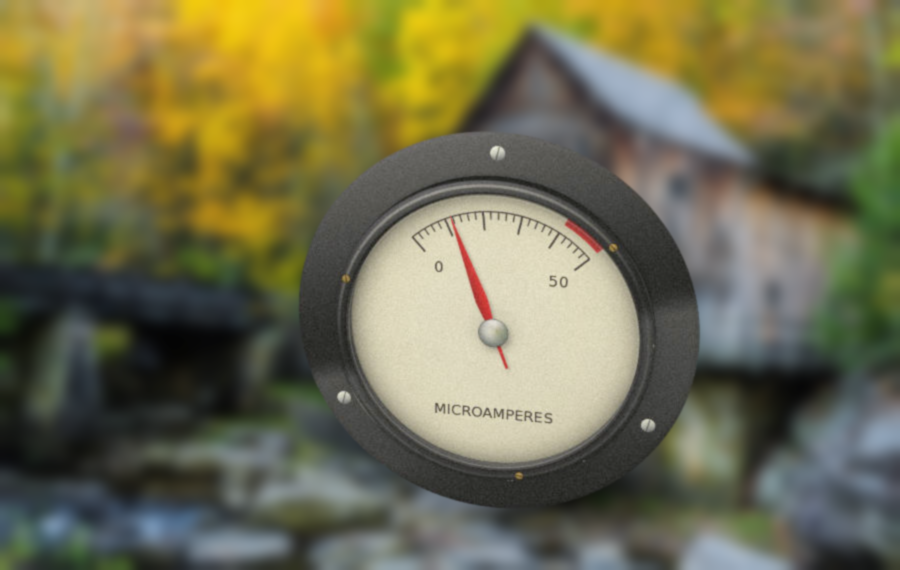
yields 12 µA
